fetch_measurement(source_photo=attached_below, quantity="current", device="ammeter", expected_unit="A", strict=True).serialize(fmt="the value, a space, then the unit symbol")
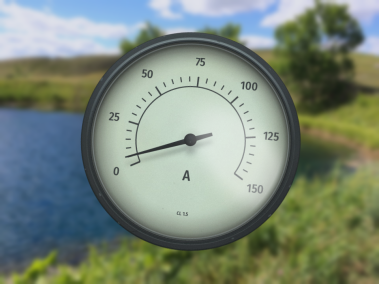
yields 5 A
